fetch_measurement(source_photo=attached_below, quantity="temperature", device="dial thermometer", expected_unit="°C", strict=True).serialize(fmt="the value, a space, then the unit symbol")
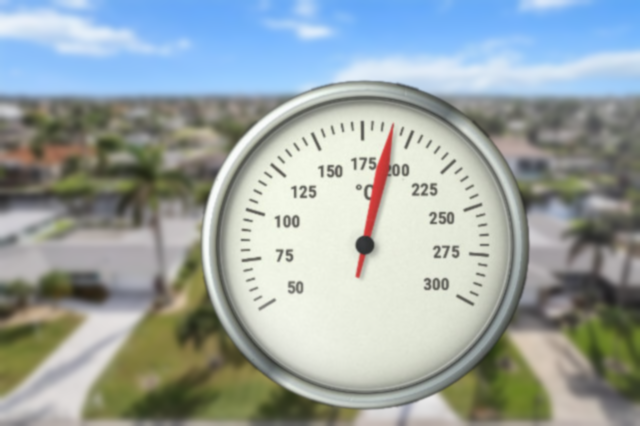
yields 190 °C
